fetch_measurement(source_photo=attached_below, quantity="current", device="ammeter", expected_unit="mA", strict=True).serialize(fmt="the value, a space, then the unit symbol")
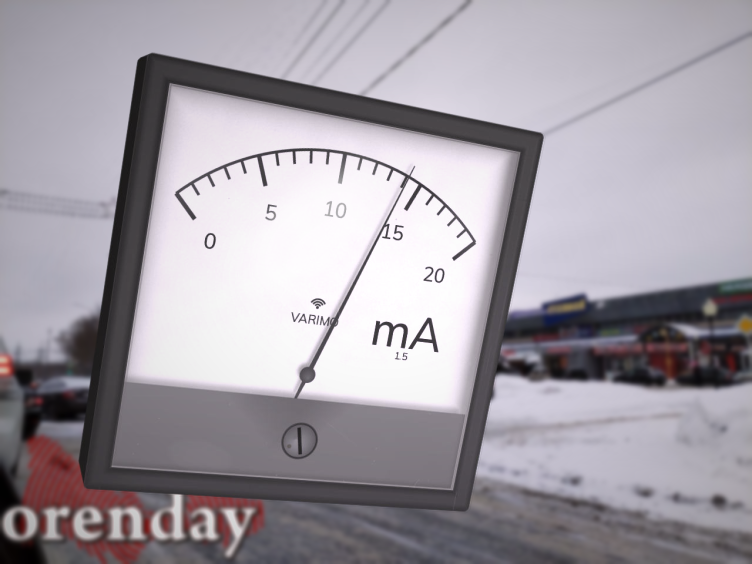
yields 14 mA
